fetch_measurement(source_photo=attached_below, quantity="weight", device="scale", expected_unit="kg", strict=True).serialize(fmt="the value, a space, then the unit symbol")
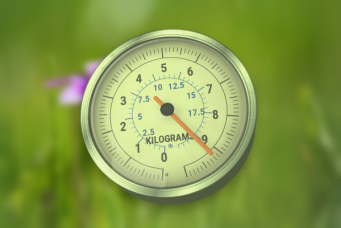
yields 9.2 kg
